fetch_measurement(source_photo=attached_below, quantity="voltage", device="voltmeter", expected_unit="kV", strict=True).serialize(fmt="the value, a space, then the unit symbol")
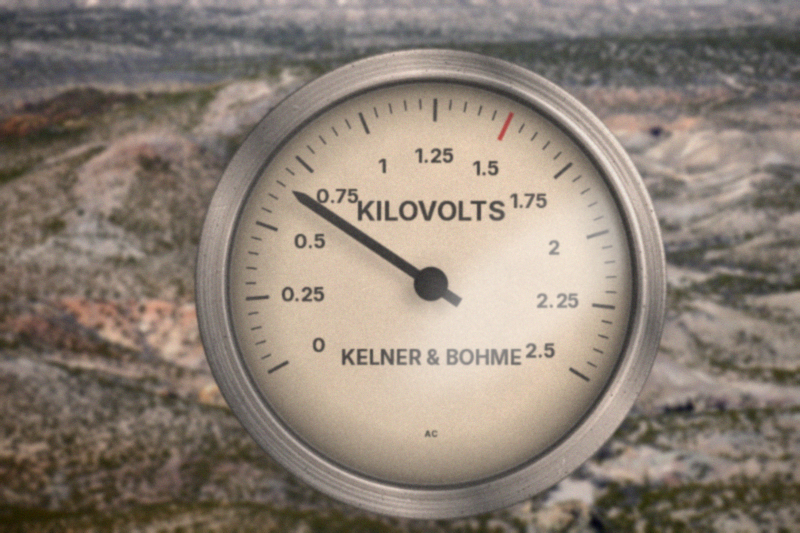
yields 0.65 kV
